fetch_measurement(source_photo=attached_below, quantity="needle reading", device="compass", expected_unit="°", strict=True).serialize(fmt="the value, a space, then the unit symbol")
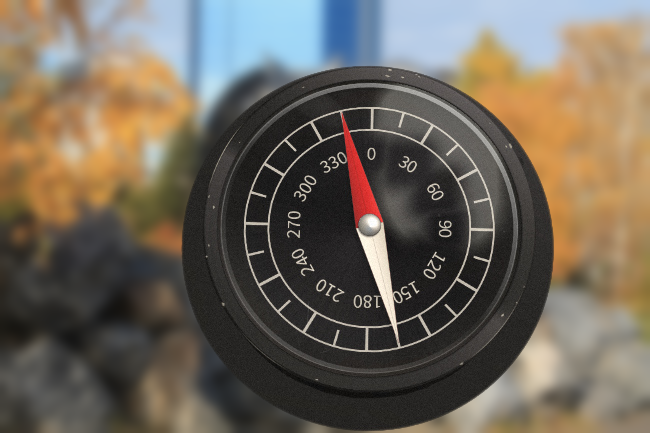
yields 345 °
